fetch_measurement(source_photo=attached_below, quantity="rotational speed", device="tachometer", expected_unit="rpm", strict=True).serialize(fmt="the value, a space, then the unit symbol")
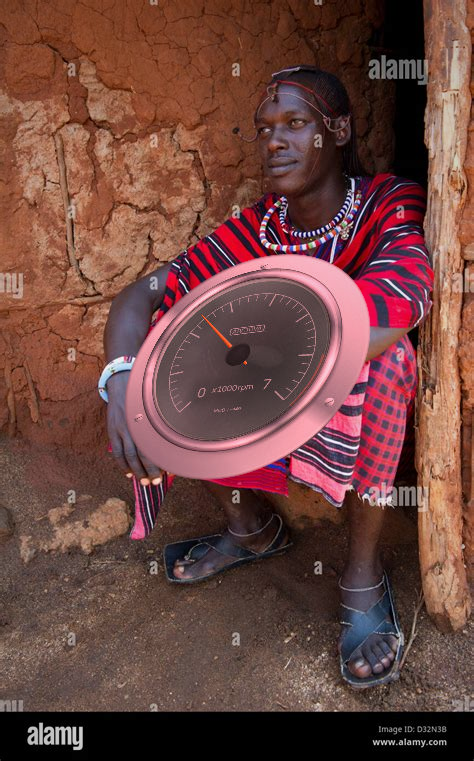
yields 2400 rpm
